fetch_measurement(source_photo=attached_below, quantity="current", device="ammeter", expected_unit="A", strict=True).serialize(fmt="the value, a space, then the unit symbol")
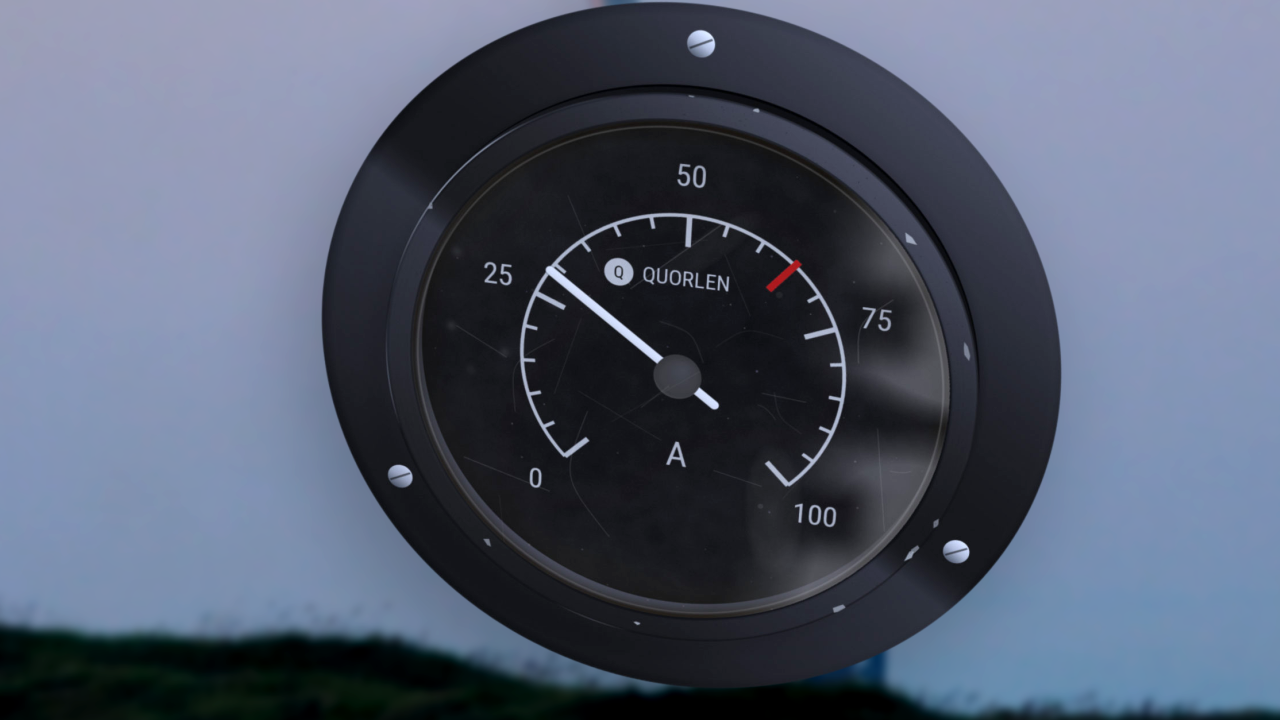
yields 30 A
